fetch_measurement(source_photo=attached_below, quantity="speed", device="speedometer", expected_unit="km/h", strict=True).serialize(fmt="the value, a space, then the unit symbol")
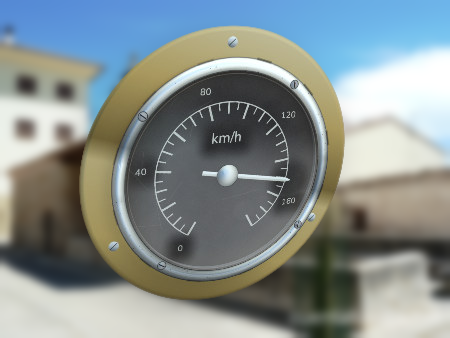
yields 150 km/h
